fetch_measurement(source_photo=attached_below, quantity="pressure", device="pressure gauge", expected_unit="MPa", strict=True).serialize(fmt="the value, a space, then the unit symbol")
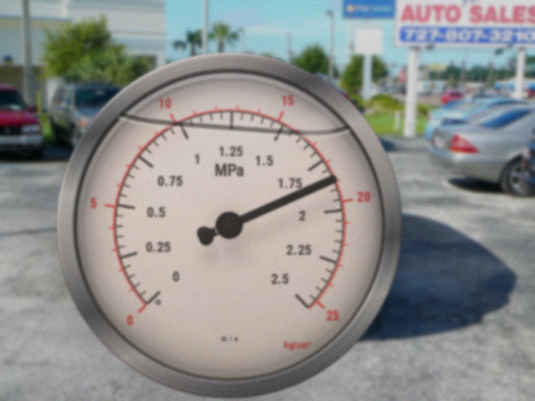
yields 1.85 MPa
